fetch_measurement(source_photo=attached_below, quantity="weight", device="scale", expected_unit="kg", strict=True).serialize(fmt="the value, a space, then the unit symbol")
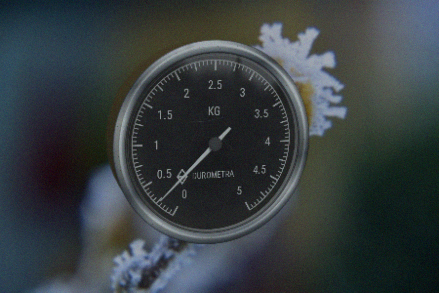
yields 0.25 kg
